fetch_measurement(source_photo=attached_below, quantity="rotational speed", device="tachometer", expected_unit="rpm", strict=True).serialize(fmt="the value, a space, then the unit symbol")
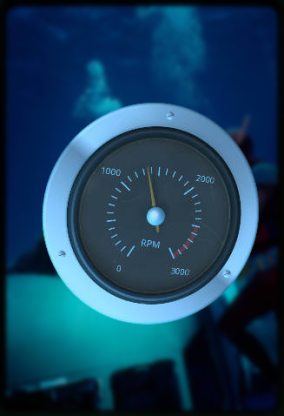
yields 1350 rpm
